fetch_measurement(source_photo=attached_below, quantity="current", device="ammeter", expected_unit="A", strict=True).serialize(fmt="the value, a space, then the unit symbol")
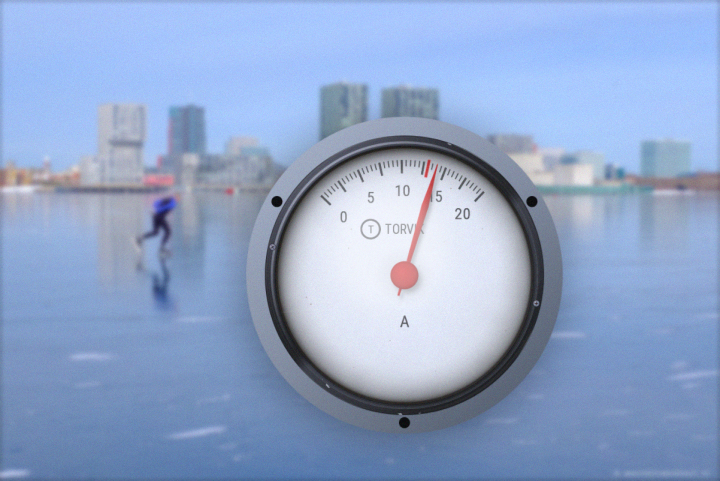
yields 14 A
